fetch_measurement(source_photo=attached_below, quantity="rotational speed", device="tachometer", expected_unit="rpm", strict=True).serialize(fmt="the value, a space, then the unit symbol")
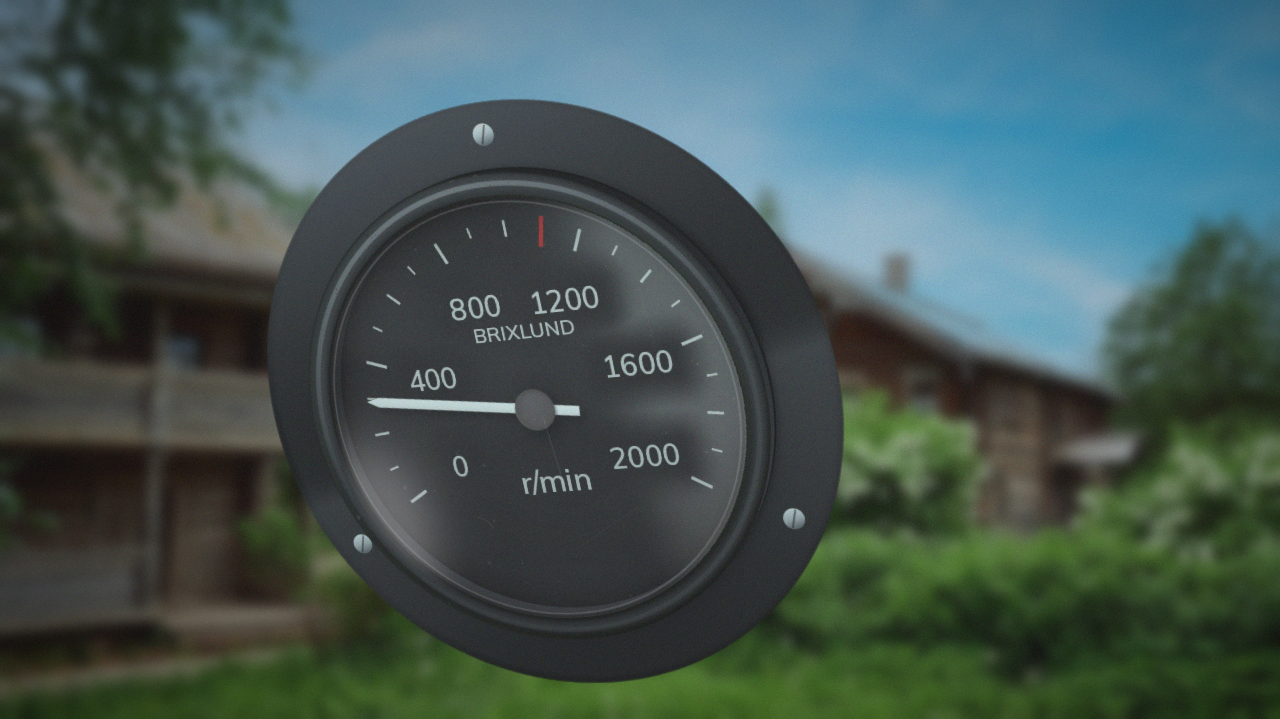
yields 300 rpm
